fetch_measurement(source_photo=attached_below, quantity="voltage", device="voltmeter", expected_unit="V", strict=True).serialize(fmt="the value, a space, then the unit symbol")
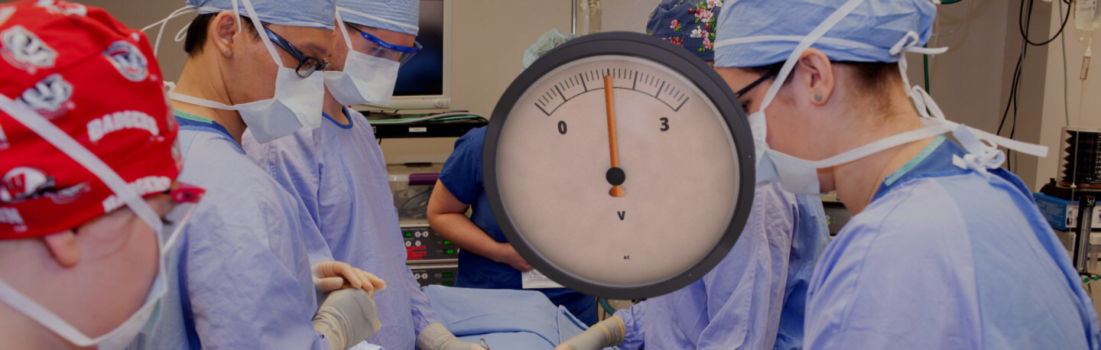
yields 1.5 V
